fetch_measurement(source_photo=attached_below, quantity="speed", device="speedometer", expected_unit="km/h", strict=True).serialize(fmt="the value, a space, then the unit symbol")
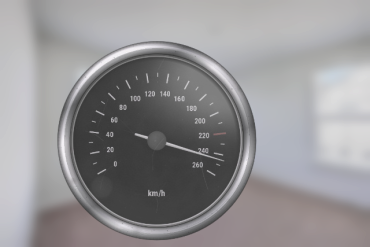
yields 245 km/h
